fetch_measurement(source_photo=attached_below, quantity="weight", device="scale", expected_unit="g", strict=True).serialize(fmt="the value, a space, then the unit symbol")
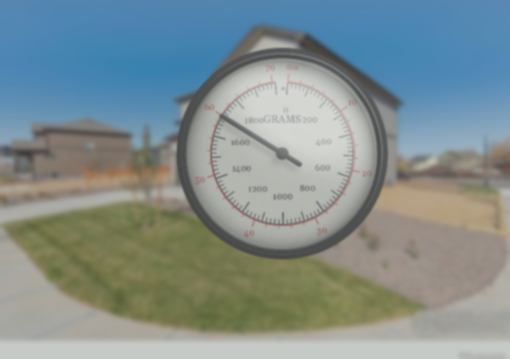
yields 1700 g
